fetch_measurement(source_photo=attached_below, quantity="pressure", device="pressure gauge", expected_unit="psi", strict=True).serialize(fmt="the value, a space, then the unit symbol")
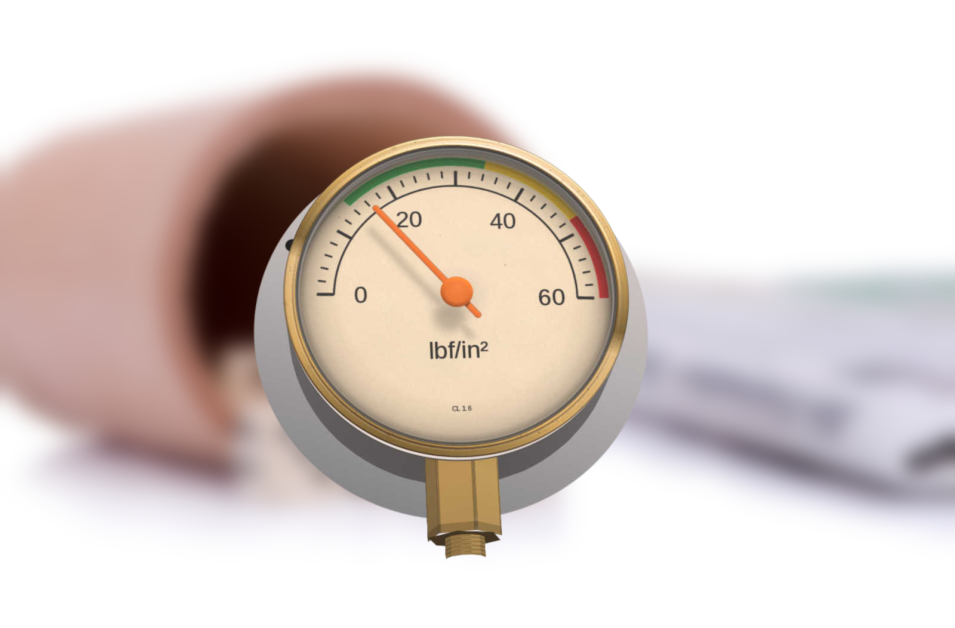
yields 16 psi
